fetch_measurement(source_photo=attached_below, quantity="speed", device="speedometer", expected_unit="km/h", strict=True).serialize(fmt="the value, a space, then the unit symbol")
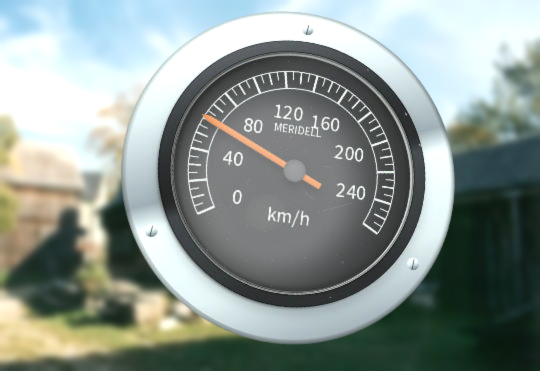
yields 60 km/h
